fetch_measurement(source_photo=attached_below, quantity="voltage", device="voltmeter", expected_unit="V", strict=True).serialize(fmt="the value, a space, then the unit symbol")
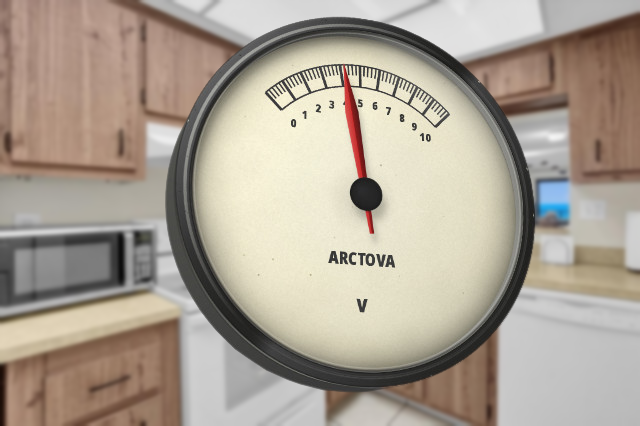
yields 4 V
